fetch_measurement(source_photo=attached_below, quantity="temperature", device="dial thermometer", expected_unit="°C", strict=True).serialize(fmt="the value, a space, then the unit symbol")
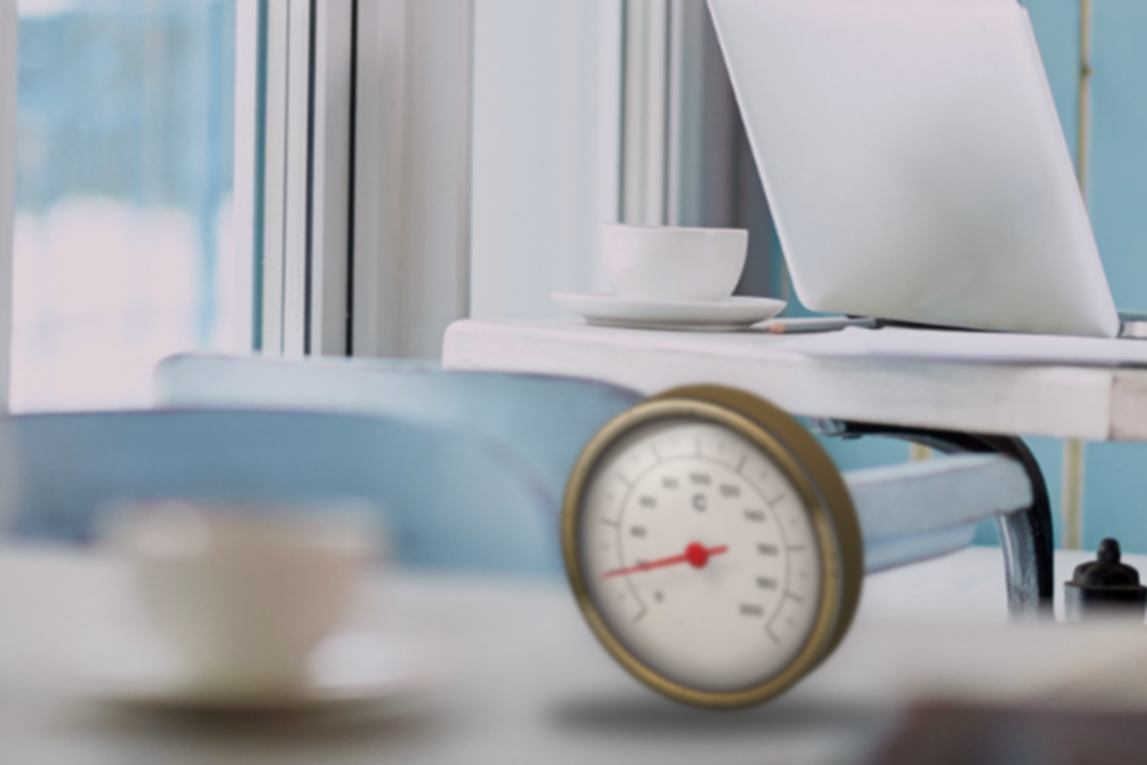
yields 20 °C
